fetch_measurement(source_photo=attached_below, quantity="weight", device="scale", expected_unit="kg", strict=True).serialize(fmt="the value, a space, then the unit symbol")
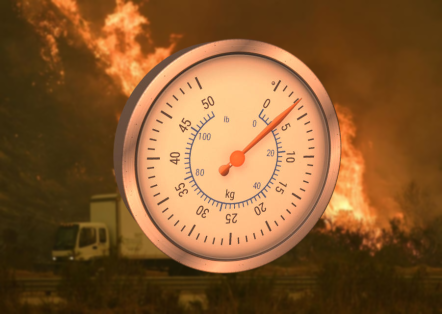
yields 3 kg
